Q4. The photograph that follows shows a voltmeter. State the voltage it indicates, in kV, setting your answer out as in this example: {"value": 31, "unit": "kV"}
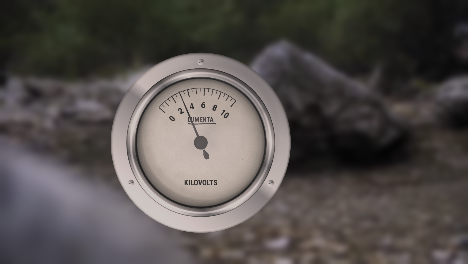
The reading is {"value": 3, "unit": "kV"}
